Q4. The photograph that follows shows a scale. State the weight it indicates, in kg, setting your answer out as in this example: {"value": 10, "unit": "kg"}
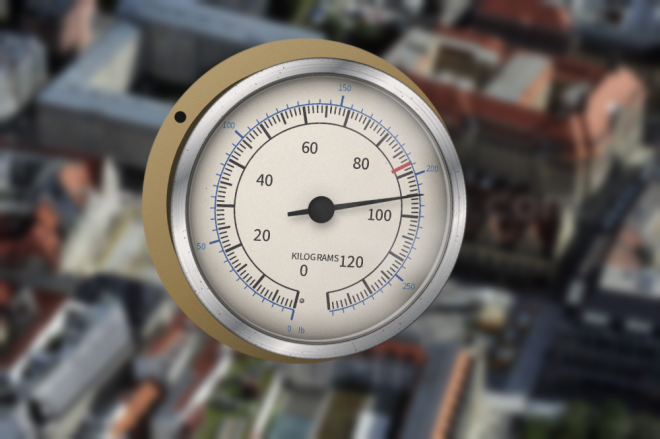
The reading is {"value": 95, "unit": "kg"}
